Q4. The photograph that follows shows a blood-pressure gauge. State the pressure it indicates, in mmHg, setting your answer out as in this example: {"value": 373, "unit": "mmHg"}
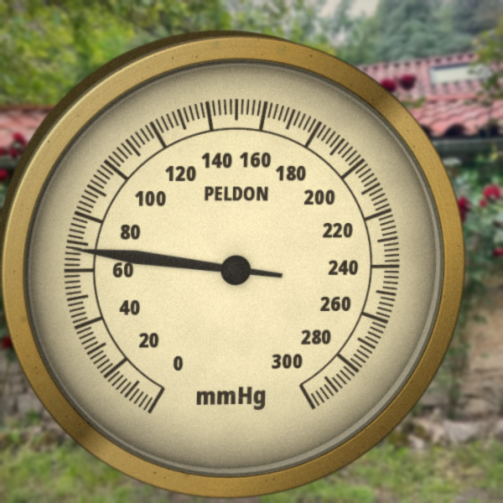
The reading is {"value": 68, "unit": "mmHg"}
